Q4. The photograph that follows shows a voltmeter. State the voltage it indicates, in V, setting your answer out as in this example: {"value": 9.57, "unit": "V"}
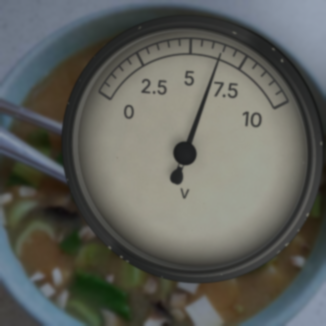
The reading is {"value": 6.5, "unit": "V"}
